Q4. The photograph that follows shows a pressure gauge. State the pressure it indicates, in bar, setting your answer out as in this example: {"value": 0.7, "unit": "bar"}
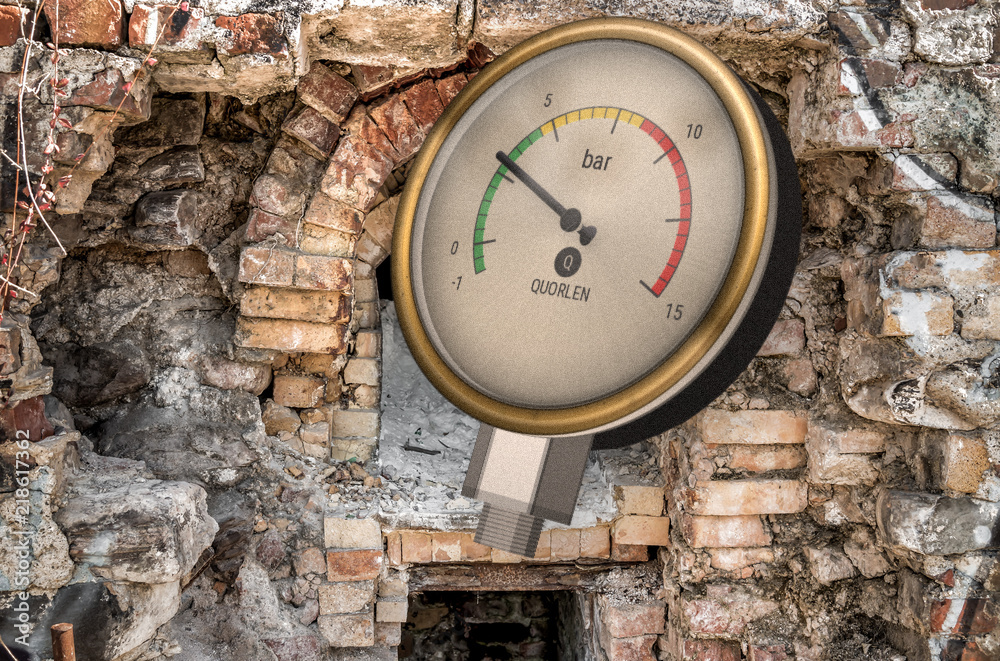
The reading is {"value": 3, "unit": "bar"}
